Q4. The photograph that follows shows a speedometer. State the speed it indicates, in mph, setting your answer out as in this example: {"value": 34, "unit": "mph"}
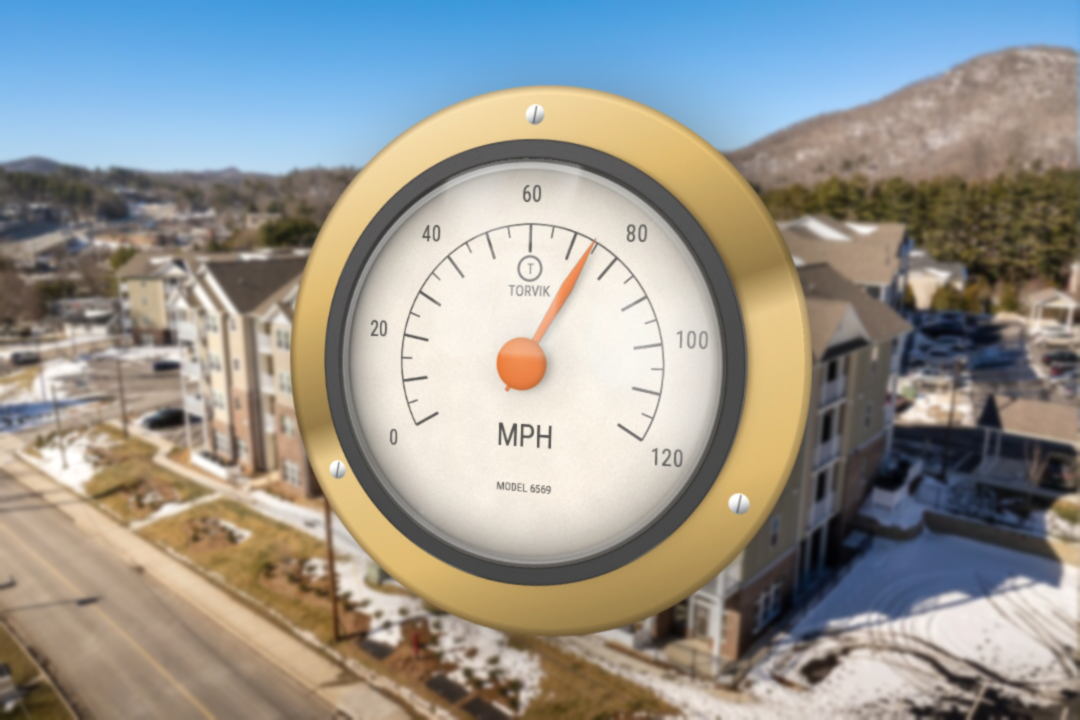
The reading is {"value": 75, "unit": "mph"}
